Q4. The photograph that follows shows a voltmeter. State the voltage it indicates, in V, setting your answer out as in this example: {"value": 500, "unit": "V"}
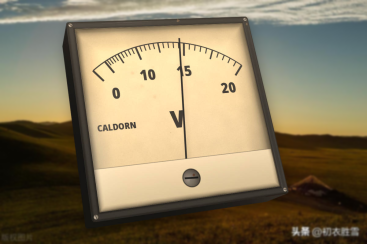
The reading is {"value": 14.5, "unit": "V"}
